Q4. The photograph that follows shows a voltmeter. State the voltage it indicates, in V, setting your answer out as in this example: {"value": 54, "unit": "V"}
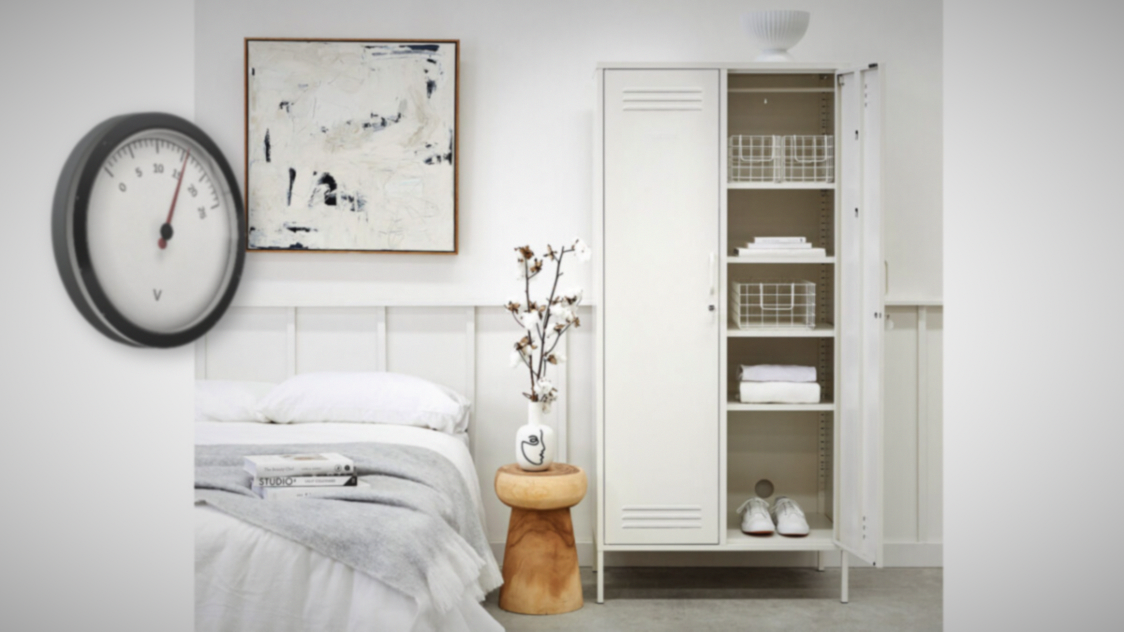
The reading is {"value": 15, "unit": "V"}
